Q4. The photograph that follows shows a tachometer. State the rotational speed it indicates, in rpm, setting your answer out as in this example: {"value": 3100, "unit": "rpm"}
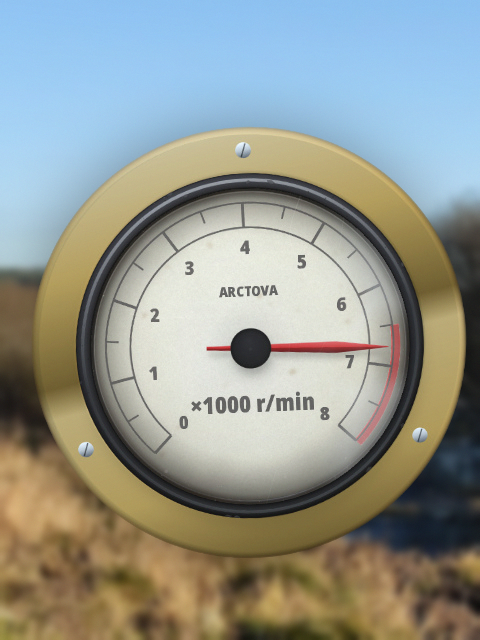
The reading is {"value": 6750, "unit": "rpm"}
